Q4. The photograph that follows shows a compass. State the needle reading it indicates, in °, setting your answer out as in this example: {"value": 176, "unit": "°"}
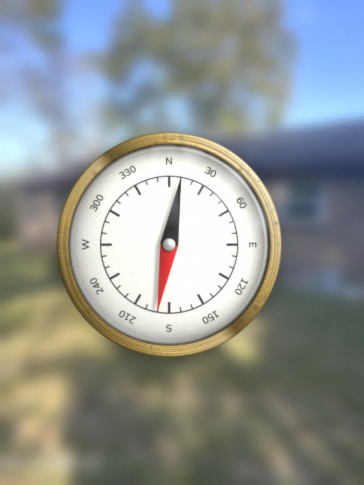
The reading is {"value": 190, "unit": "°"}
